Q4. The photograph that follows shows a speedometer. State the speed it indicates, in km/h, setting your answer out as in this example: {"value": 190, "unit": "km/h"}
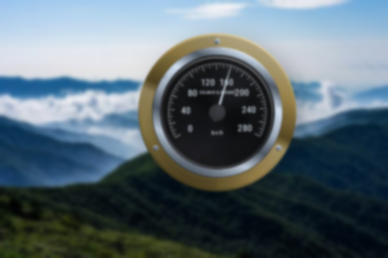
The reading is {"value": 160, "unit": "km/h"}
